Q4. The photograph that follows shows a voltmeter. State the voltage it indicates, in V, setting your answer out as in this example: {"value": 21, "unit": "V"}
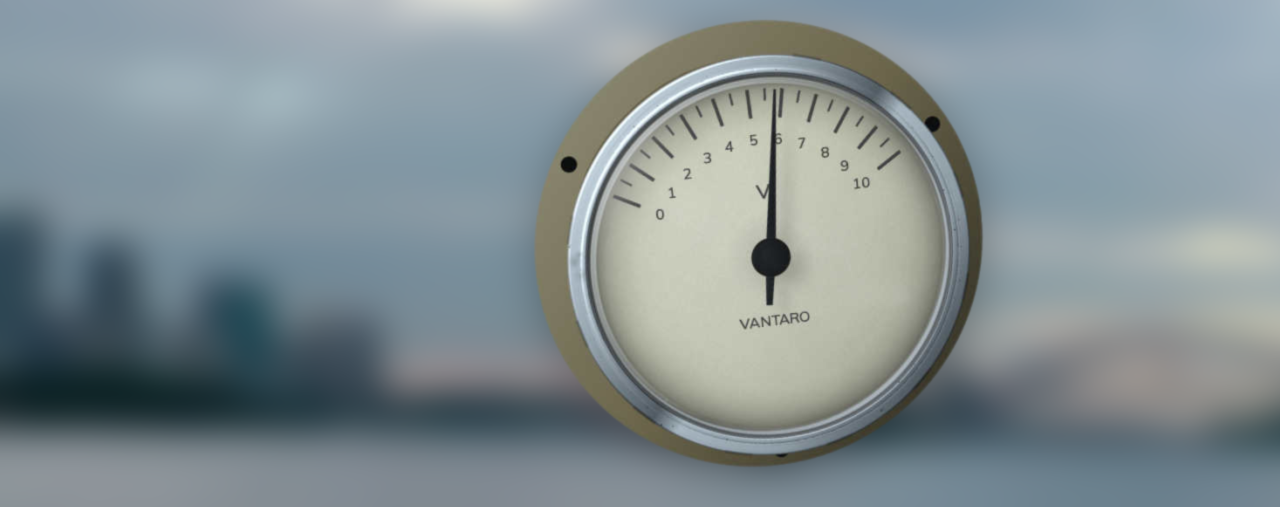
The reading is {"value": 5.75, "unit": "V"}
